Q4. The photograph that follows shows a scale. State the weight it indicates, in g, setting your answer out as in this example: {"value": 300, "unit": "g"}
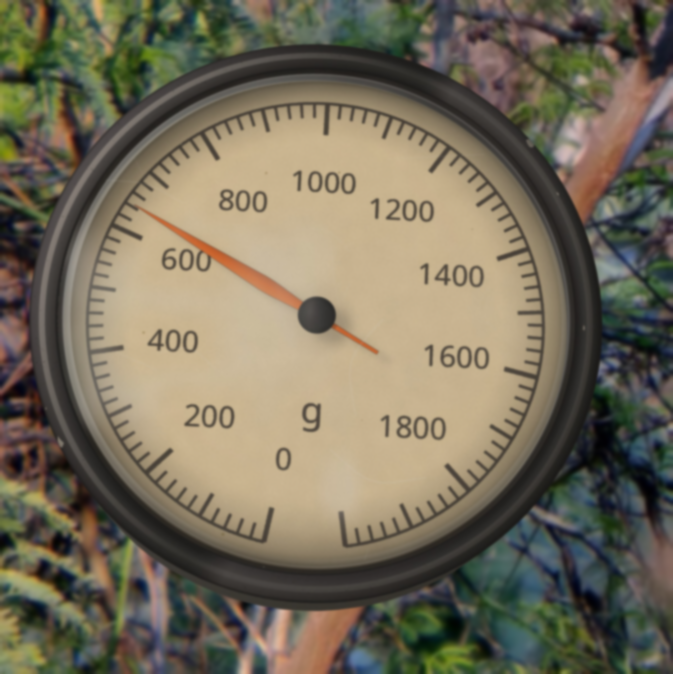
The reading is {"value": 640, "unit": "g"}
